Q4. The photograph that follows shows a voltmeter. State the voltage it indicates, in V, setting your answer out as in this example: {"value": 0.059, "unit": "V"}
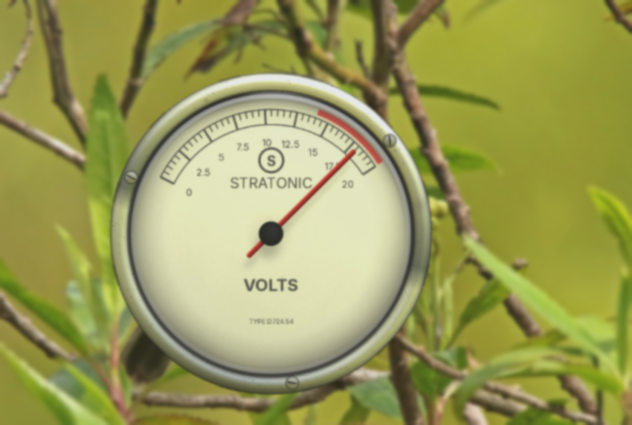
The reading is {"value": 18, "unit": "V"}
